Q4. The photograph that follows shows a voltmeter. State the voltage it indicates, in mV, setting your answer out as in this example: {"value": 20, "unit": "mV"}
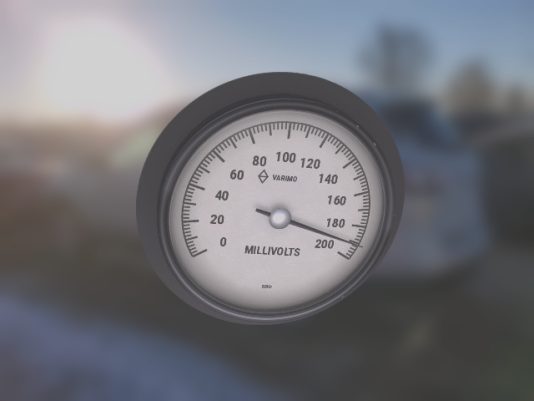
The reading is {"value": 190, "unit": "mV"}
